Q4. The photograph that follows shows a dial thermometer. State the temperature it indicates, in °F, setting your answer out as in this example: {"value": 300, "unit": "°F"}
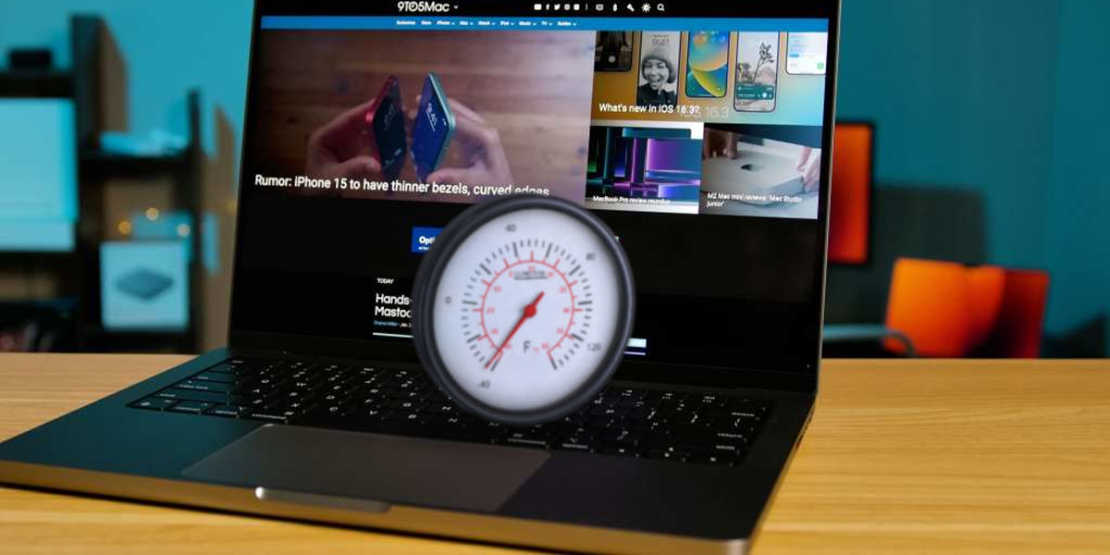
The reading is {"value": -36, "unit": "°F"}
